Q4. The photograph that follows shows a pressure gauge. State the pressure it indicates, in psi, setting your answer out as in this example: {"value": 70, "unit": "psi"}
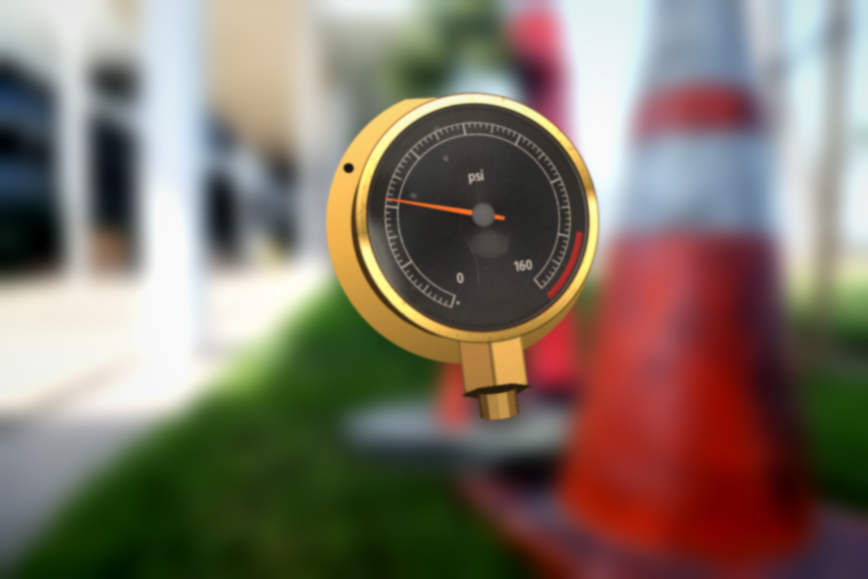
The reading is {"value": 42, "unit": "psi"}
